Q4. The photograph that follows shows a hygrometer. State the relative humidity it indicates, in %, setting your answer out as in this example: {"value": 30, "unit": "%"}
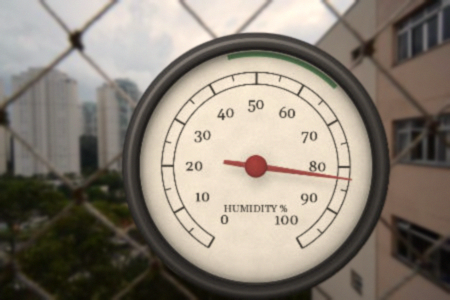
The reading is {"value": 82.5, "unit": "%"}
